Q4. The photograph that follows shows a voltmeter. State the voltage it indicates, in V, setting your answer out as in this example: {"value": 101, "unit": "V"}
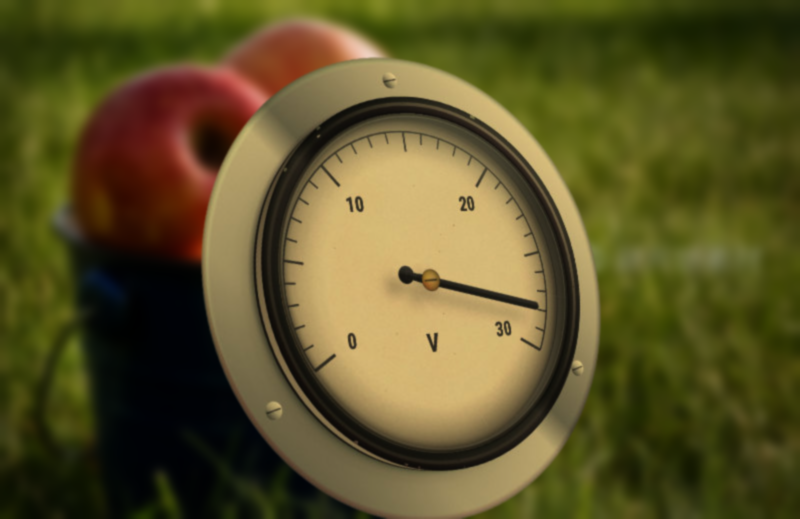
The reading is {"value": 28, "unit": "V"}
